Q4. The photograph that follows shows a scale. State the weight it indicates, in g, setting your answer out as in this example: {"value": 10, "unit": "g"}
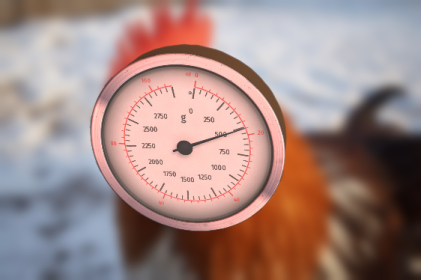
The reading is {"value": 500, "unit": "g"}
